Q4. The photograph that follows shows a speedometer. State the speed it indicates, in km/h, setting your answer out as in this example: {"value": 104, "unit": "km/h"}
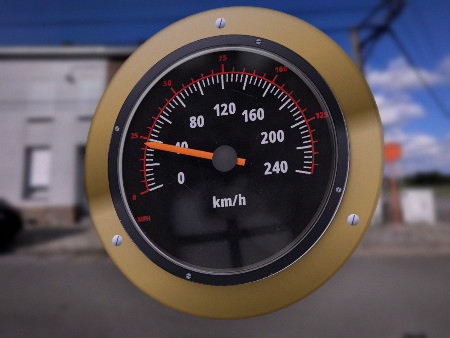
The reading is {"value": 36, "unit": "km/h"}
